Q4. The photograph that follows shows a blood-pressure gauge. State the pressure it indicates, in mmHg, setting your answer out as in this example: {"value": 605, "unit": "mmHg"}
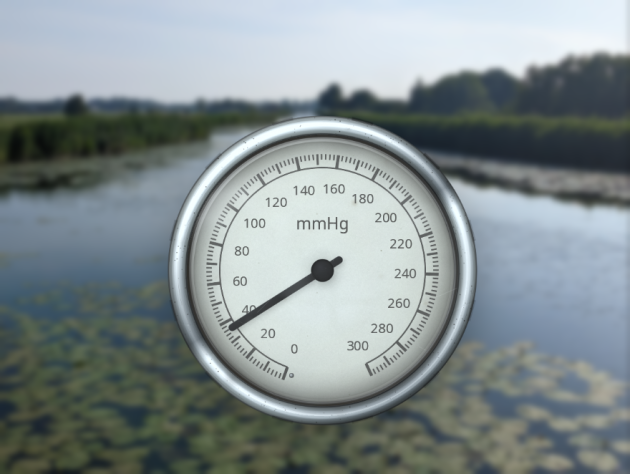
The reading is {"value": 36, "unit": "mmHg"}
